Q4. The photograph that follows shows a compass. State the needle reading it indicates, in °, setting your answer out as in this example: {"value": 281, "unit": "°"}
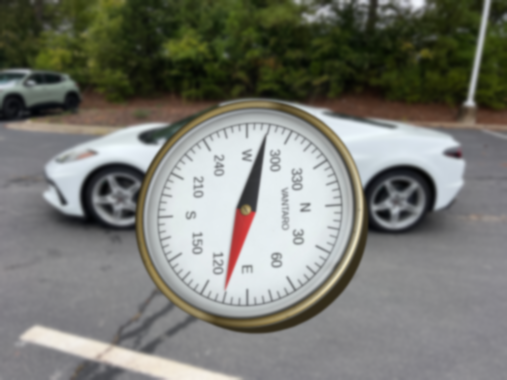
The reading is {"value": 105, "unit": "°"}
